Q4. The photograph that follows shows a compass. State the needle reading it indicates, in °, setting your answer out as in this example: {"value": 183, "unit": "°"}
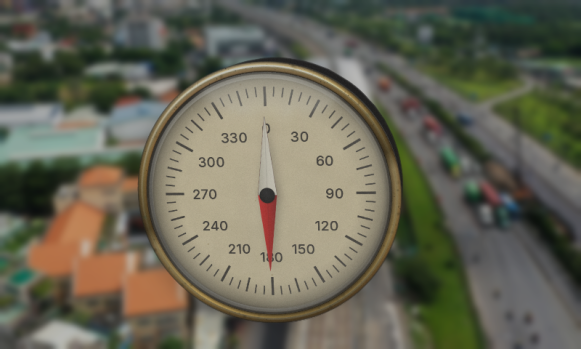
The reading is {"value": 180, "unit": "°"}
